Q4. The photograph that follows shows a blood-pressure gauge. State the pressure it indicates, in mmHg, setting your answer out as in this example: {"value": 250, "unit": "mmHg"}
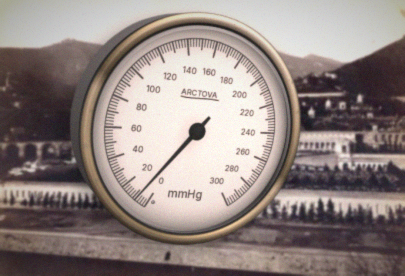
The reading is {"value": 10, "unit": "mmHg"}
